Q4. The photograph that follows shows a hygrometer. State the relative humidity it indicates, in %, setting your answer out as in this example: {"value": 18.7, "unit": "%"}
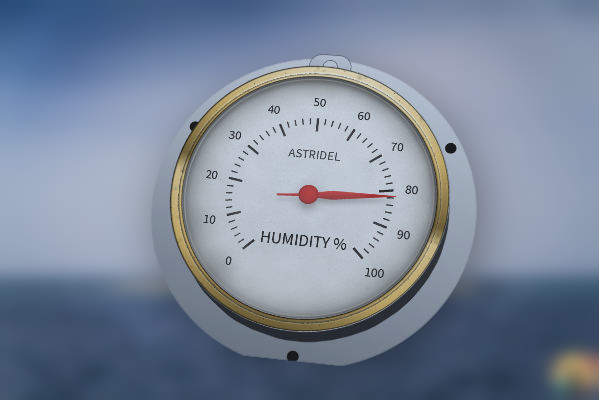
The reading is {"value": 82, "unit": "%"}
